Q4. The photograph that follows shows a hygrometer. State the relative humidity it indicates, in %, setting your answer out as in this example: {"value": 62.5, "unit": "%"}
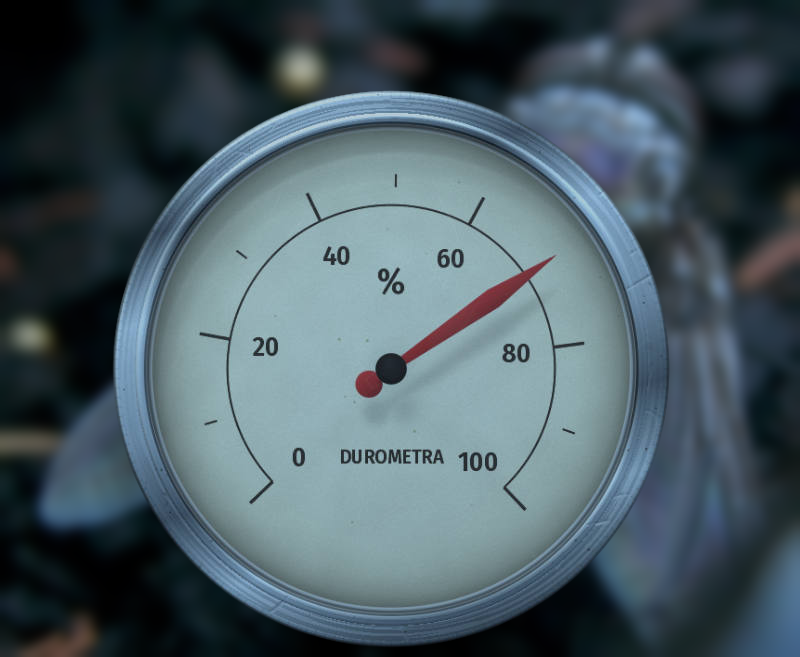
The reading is {"value": 70, "unit": "%"}
